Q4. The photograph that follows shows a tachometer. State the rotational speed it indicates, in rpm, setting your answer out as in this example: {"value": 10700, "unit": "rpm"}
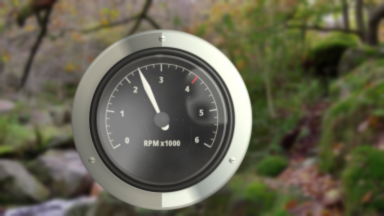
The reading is {"value": 2400, "unit": "rpm"}
